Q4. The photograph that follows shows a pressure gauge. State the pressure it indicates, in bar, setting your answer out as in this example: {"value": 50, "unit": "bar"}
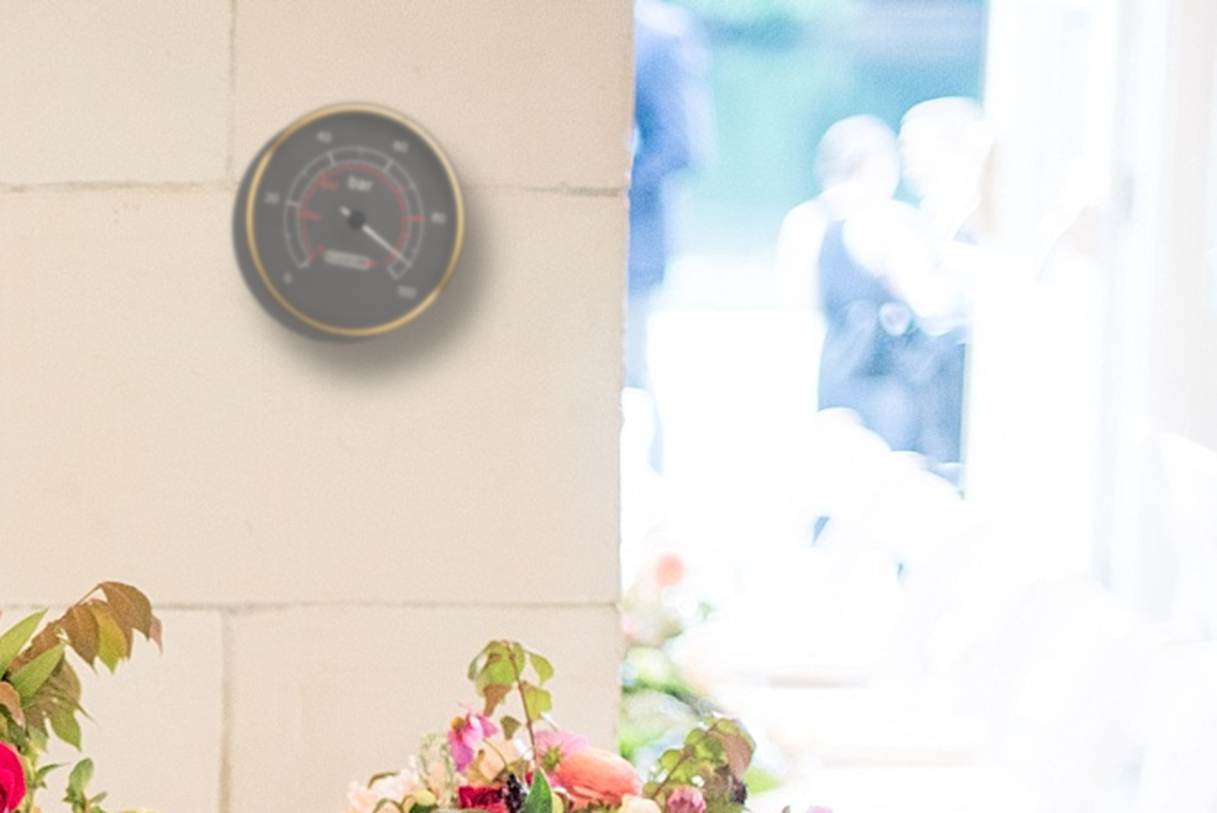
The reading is {"value": 95, "unit": "bar"}
